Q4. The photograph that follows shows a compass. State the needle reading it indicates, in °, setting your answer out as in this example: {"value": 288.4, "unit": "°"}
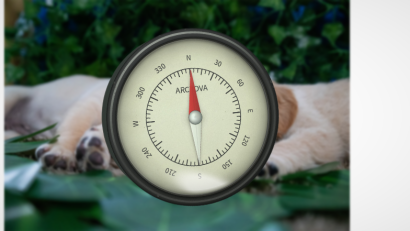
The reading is {"value": 0, "unit": "°"}
